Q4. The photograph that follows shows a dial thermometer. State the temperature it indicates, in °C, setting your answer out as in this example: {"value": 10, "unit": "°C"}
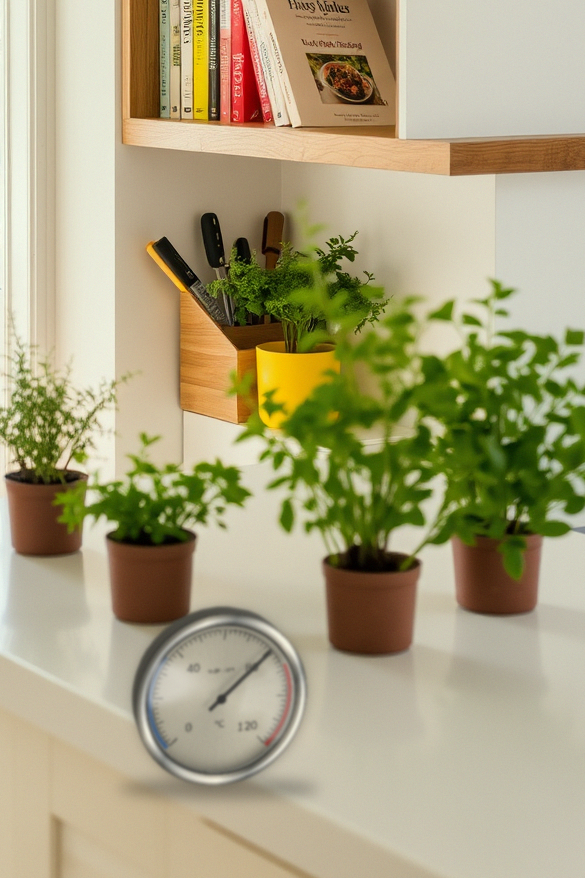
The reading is {"value": 80, "unit": "°C"}
